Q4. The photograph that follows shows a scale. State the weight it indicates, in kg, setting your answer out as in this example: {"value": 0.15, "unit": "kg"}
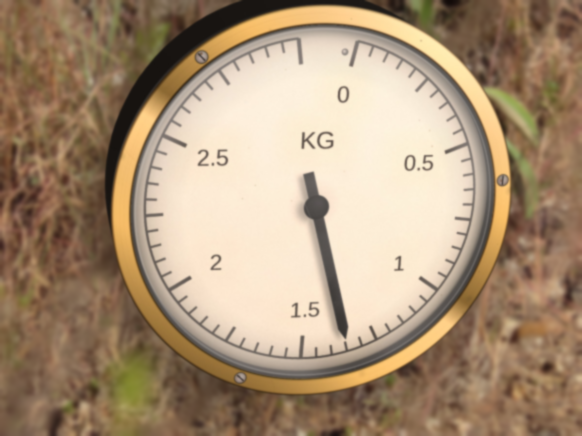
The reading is {"value": 1.35, "unit": "kg"}
